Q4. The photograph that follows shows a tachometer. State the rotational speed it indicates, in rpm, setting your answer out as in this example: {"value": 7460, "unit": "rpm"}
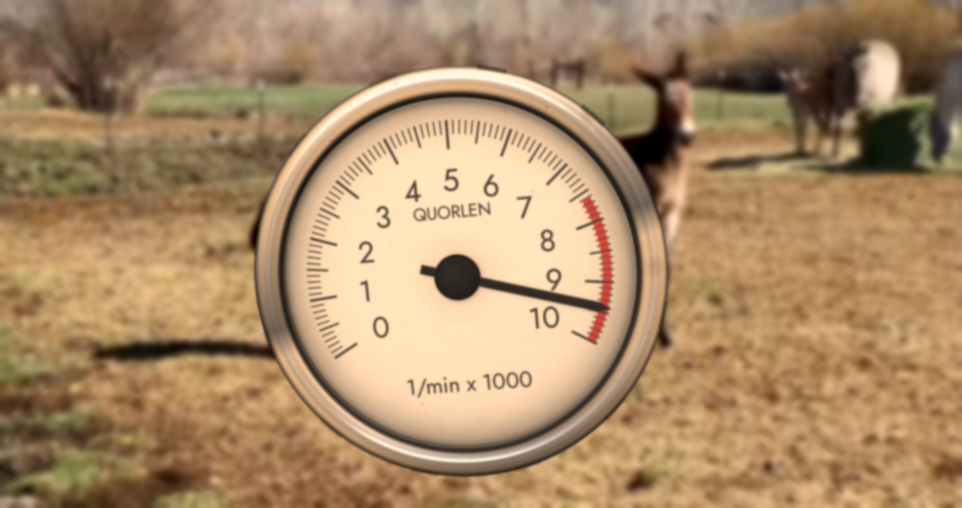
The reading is {"value": 9400, "unit": "rpm"}
